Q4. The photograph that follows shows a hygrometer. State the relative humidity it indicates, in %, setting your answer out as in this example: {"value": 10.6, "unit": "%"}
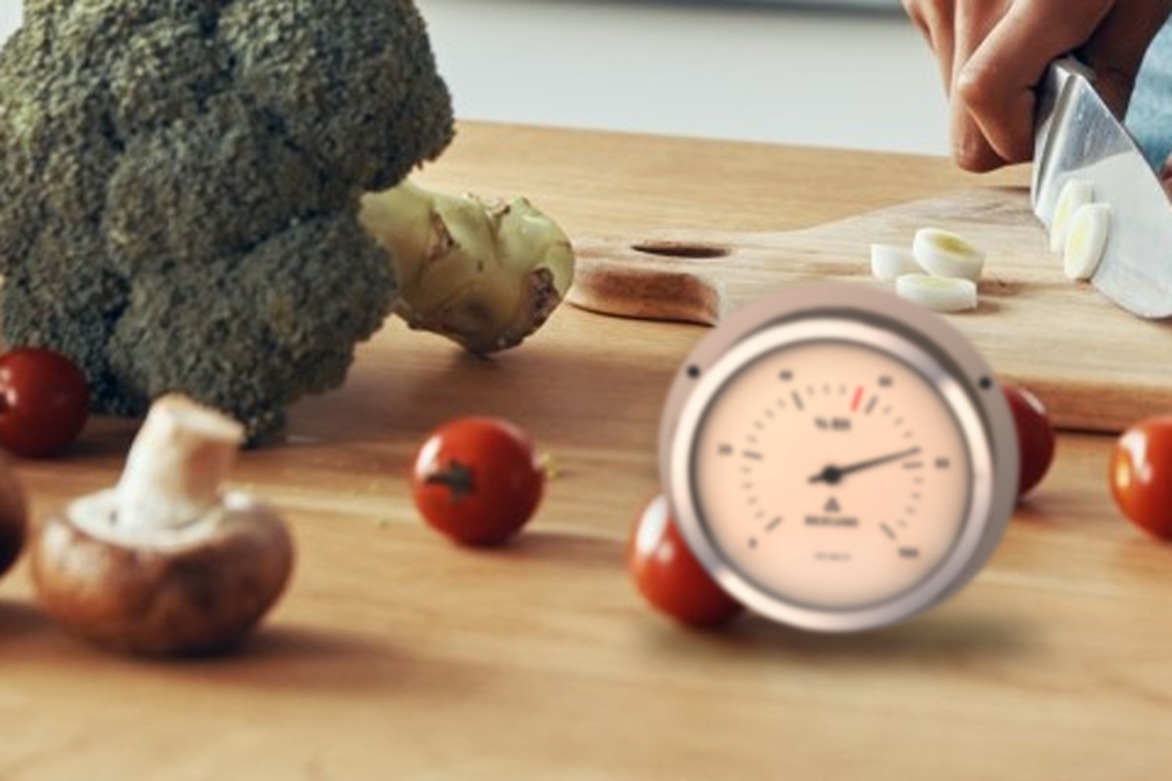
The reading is {"value": 76, "unit": "%"}
